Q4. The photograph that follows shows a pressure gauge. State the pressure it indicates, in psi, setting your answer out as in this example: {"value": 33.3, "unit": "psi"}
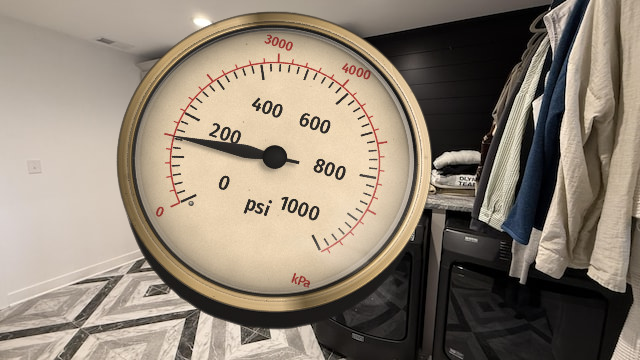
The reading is {"value": 140, "unit": "psi"}
